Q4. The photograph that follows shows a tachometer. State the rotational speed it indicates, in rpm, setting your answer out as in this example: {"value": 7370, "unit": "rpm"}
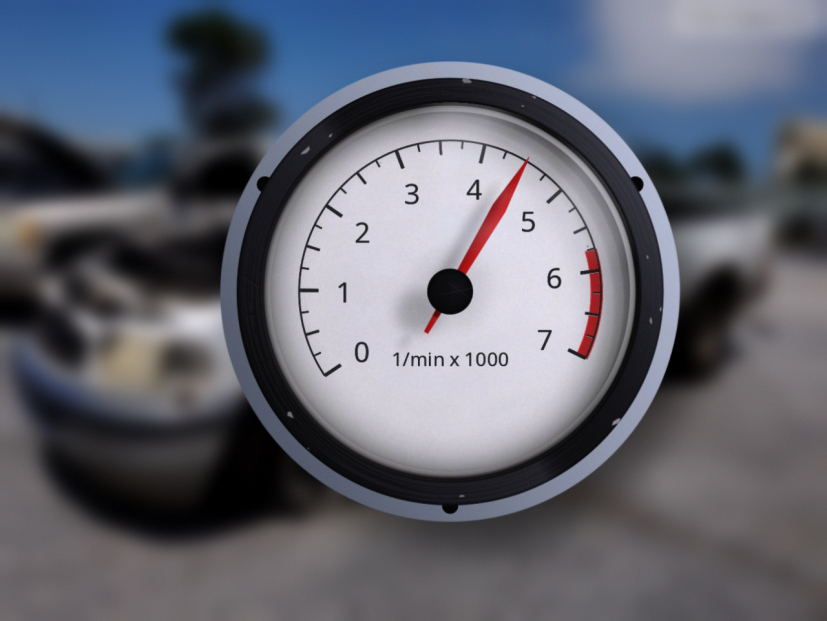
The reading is {"value": 4500, "unit": "rpm"}
